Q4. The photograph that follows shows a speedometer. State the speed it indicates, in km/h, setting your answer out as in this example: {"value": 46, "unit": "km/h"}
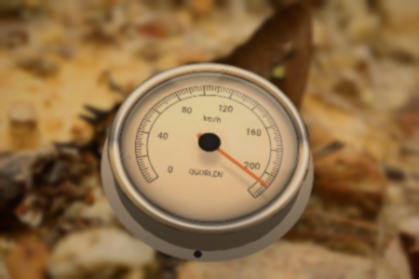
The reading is {"value": 210, "unit": "km/h"}
